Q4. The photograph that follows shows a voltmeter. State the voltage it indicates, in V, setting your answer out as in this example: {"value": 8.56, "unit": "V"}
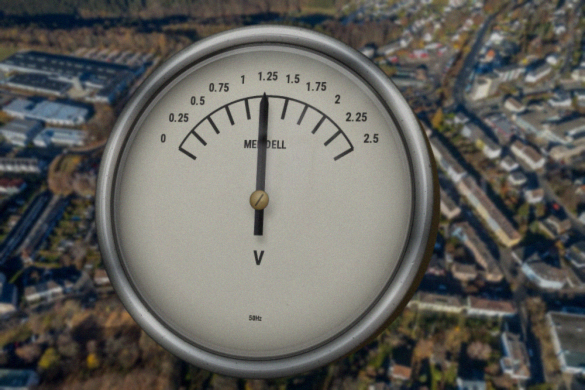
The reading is {"value": 1.25, "unit": "V"}
